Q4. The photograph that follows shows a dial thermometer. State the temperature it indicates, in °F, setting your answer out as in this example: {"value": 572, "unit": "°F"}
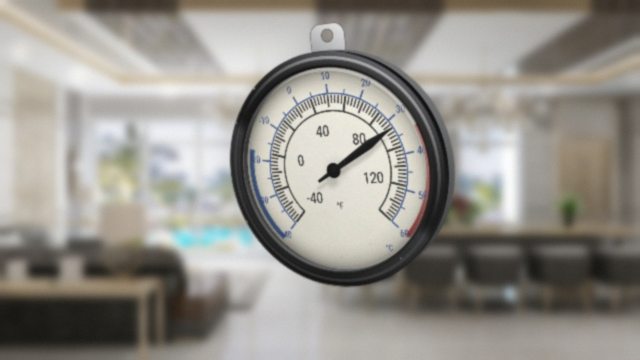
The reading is {"value": 90, "unit": "°F"}
